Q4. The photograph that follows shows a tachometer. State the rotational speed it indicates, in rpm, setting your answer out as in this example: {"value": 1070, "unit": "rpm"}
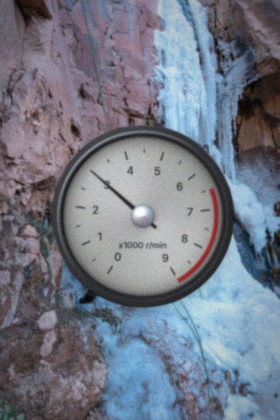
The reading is {"value": 3000, "unit": "rpm"}
